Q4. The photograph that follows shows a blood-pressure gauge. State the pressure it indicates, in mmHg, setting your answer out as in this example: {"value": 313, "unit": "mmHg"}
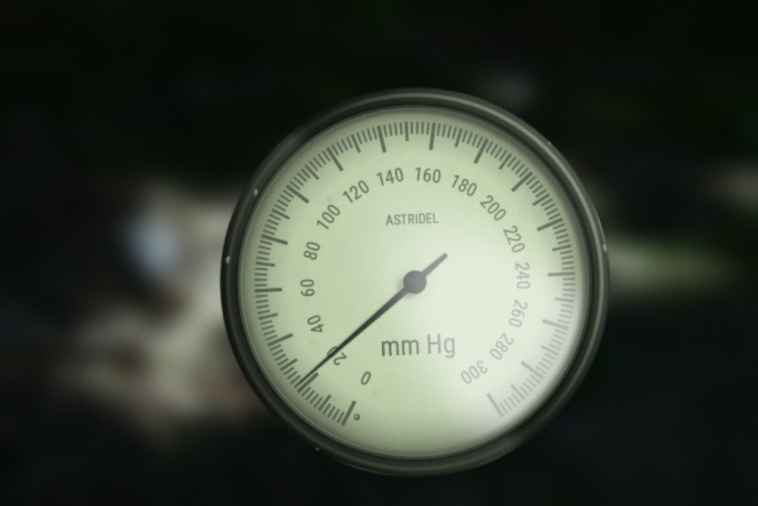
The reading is {"value": 22, "unit": "mmHg"}
